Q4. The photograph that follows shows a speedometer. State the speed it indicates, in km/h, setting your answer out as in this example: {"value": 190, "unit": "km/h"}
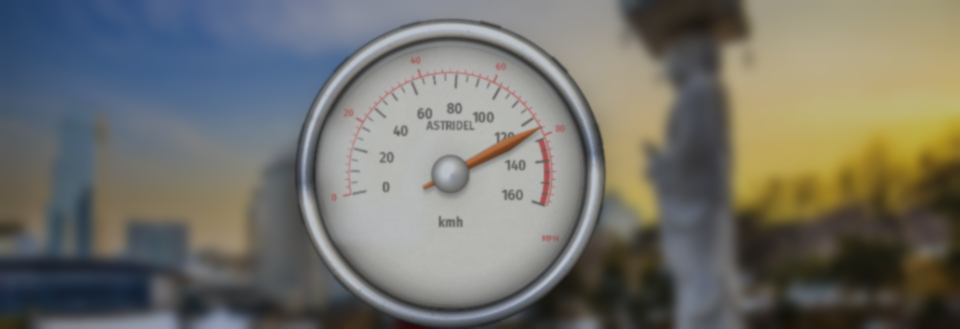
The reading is {"value": 125, "unit": "km/h"}
